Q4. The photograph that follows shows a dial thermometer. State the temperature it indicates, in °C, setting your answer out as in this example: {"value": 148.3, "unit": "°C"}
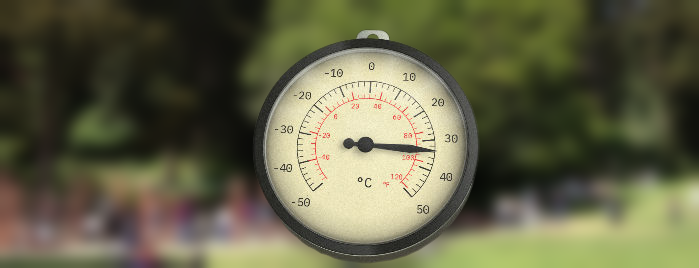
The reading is {"value": 34, "unit": "°C"}
